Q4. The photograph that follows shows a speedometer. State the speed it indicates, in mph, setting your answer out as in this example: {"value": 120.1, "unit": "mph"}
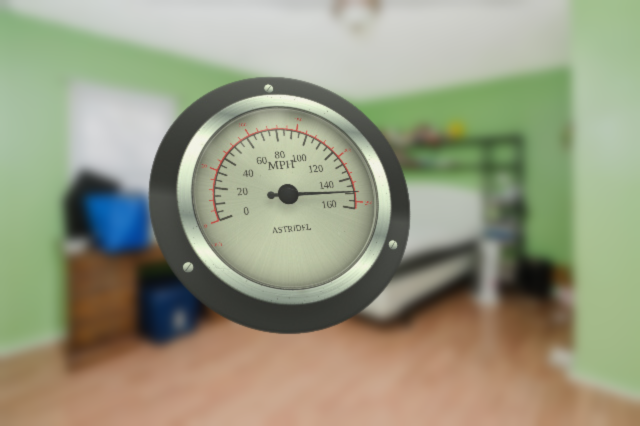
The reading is {"value": 150, "unit": "mph"}
